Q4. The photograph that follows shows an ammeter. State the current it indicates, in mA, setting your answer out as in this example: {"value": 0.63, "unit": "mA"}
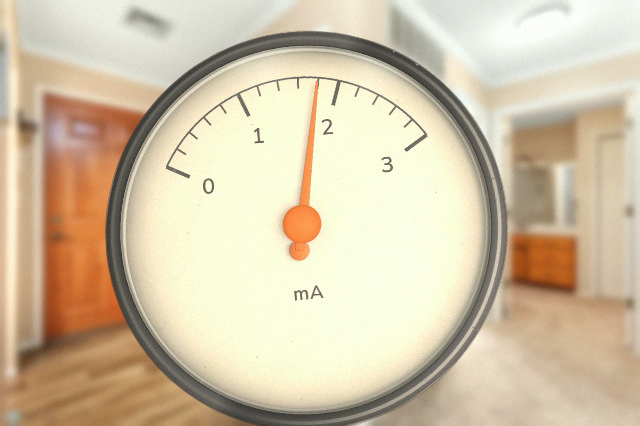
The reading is {"value": 1.8, "unit": "mA"}
